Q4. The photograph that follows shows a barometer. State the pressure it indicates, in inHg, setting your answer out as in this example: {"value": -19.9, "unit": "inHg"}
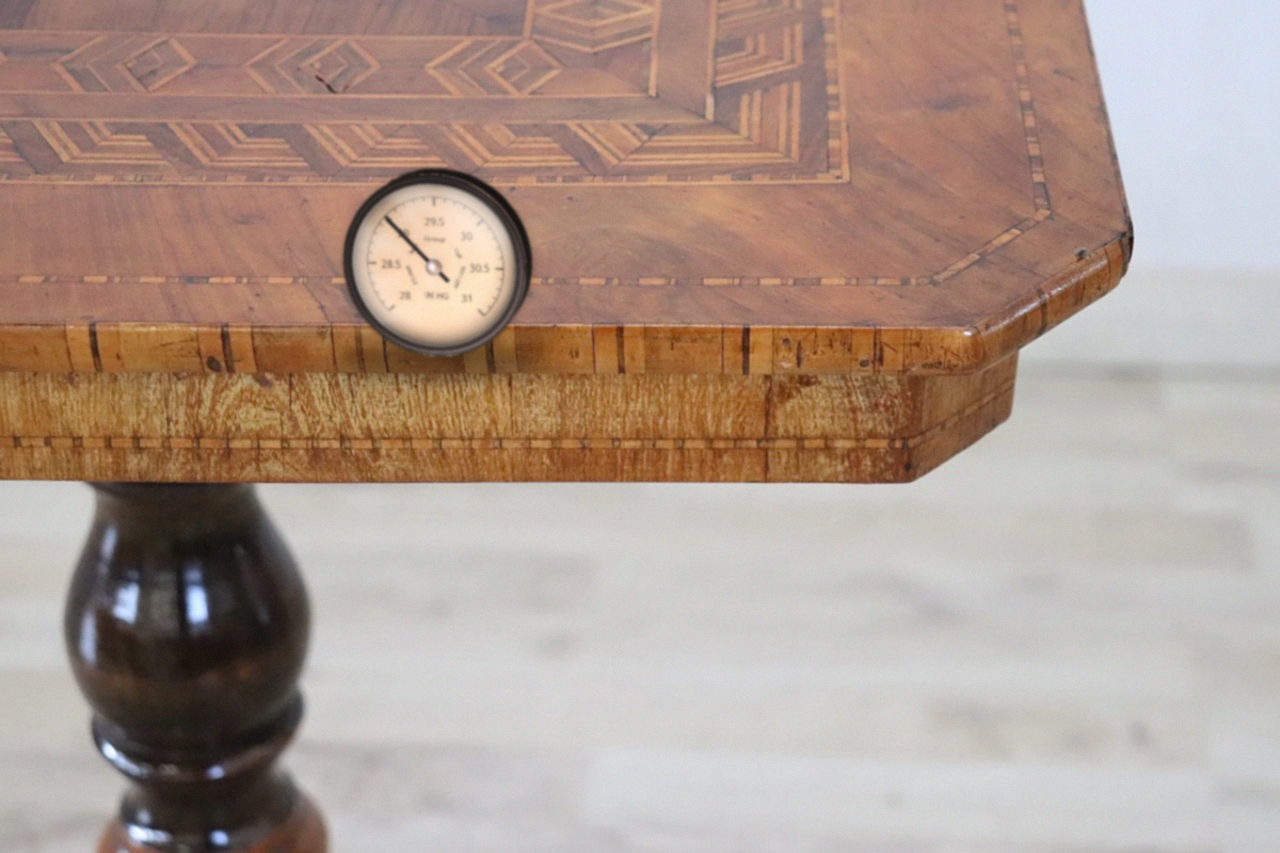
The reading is {"value": 29, "unit": "inHg"}
